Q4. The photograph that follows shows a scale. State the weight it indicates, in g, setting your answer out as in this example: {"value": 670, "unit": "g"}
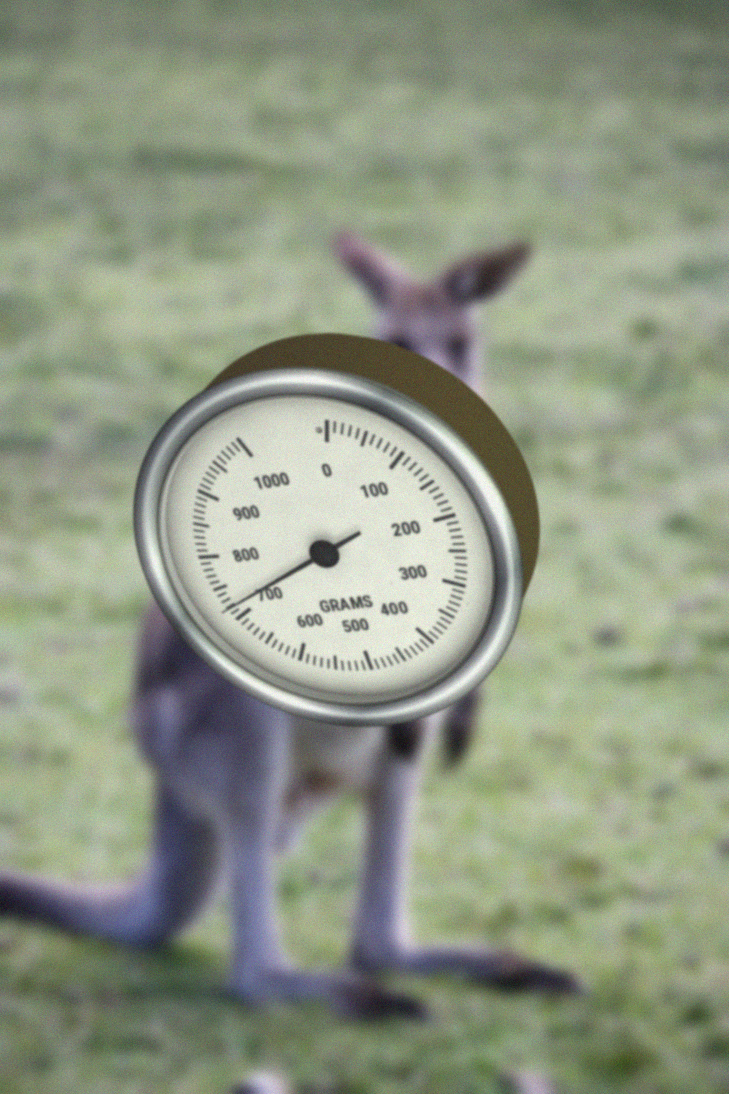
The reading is {"value": 720, "unit": "g"}
